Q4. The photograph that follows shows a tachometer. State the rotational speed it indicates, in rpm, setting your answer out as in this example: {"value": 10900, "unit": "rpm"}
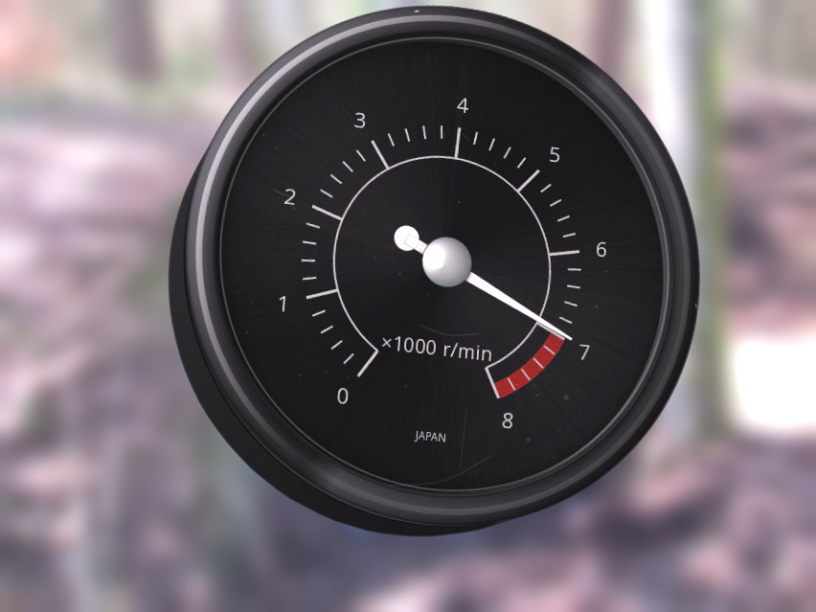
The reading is {"value": 7000, "unit": "rpm"}
